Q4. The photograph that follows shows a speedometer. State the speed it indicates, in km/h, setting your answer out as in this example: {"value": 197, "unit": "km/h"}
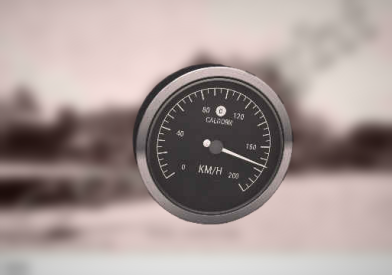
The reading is {"value": 175, "unit": "km/h"}
